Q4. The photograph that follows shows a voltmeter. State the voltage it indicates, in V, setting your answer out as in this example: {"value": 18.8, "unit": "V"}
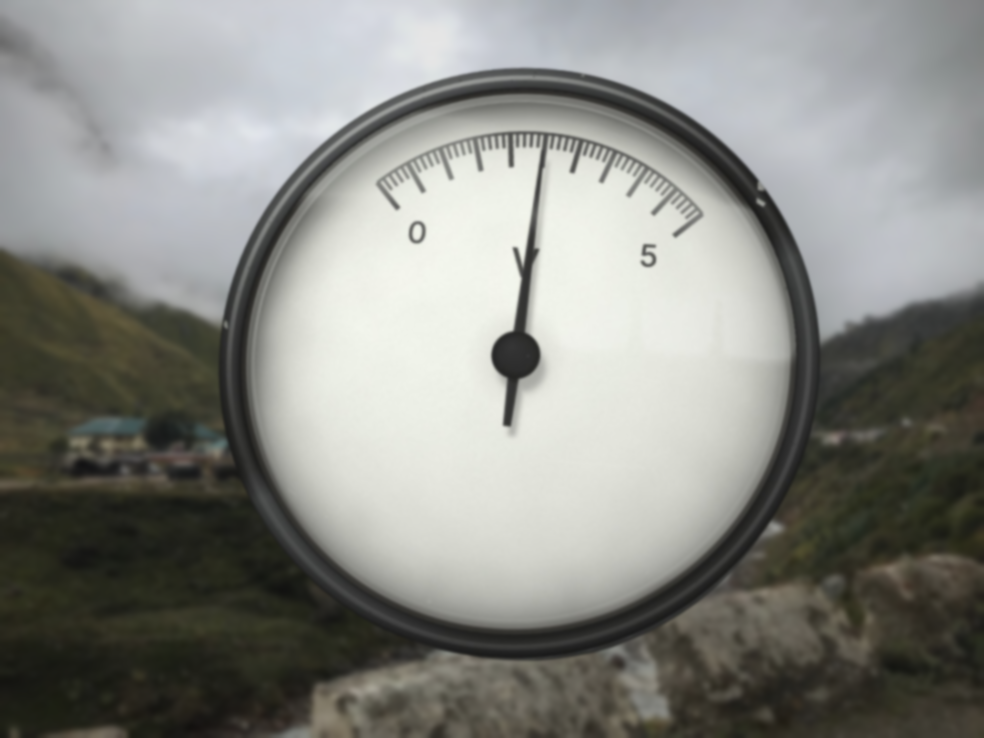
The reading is {"value": 2.5, "unit": "V"}
